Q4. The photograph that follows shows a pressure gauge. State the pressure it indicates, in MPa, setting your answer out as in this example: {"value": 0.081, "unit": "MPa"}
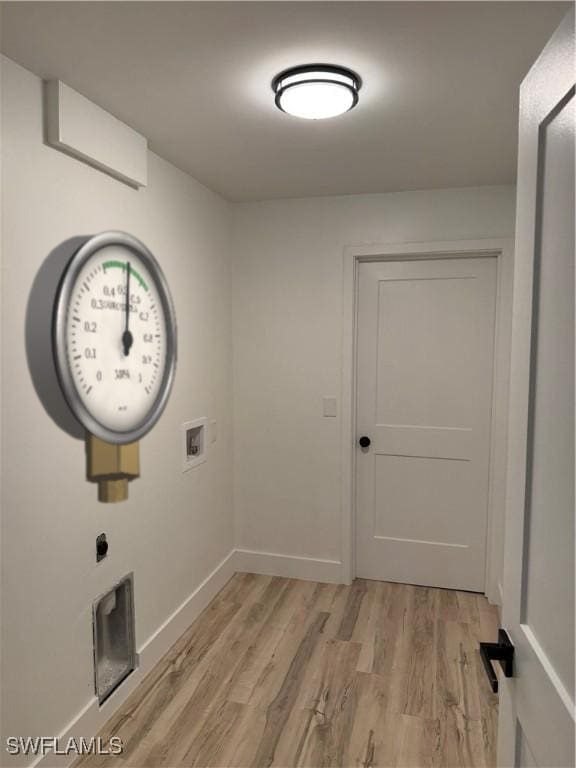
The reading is {"value": 0.5, "unit": "MPa"}
